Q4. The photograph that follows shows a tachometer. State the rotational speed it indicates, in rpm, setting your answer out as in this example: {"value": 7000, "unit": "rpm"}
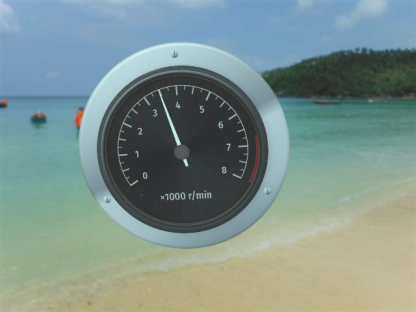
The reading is {"value": 3500, "unit": "rpm"}
